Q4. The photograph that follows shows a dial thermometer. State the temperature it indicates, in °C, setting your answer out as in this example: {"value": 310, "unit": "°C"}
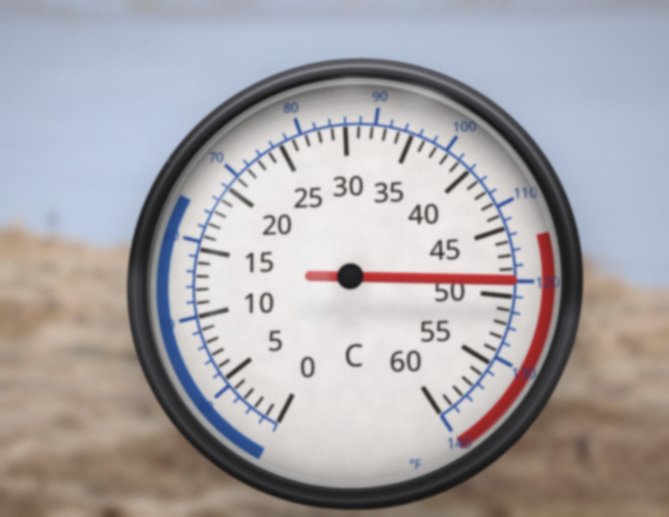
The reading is {"value": 49, "unit": "°C"}
